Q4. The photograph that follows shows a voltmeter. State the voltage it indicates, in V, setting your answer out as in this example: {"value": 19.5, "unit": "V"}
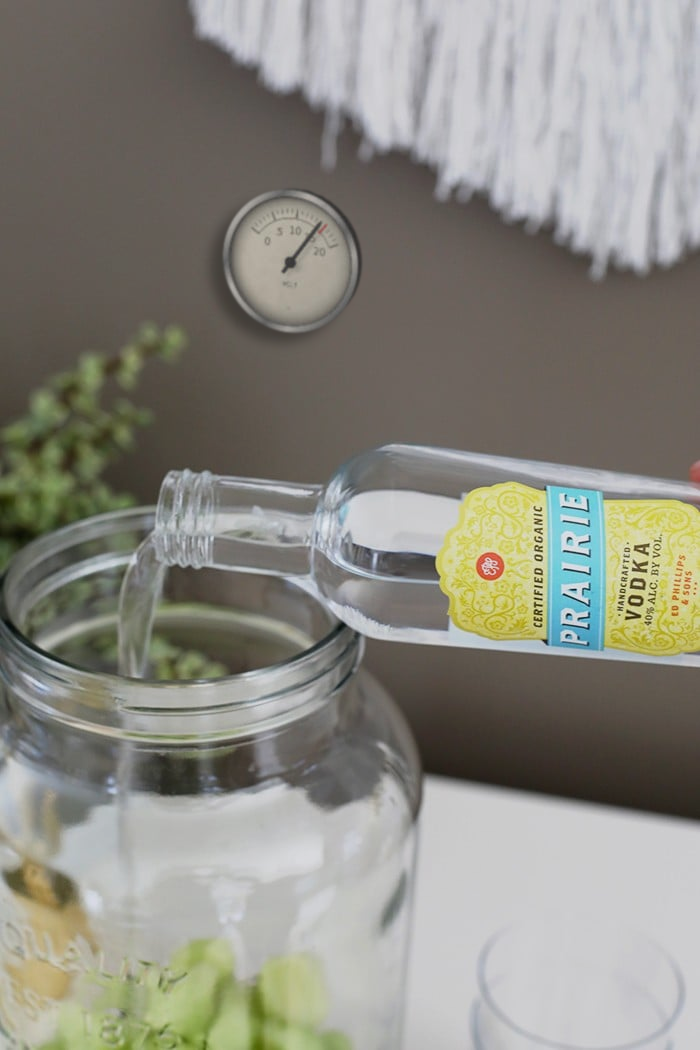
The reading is {"value": 15, "unit": "V"}
